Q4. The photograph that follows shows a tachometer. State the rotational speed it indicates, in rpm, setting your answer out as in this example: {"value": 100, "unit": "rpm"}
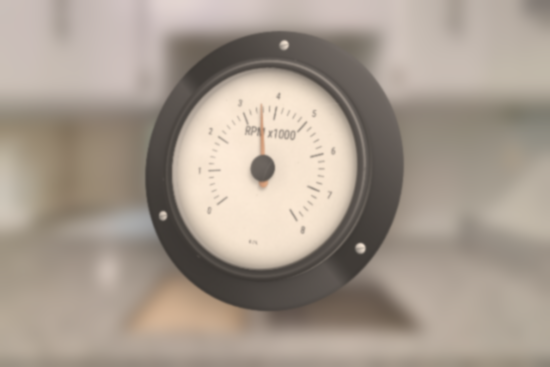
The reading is {"value": 3600, "unit": "rpm"}
